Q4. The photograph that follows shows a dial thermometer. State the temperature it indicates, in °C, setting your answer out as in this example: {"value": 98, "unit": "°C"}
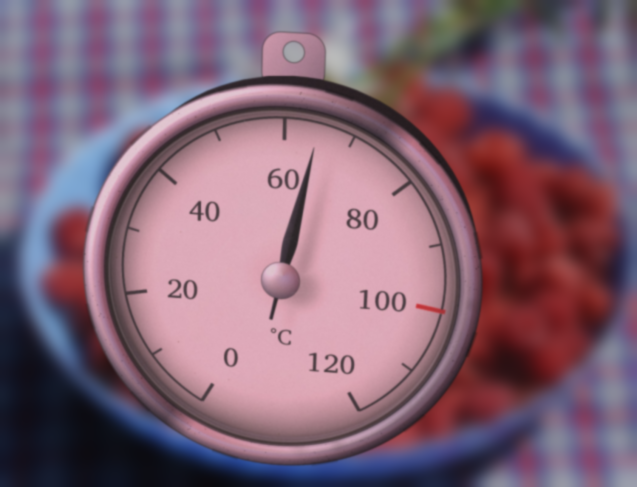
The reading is {"value": 65, "unit": "°C"}
